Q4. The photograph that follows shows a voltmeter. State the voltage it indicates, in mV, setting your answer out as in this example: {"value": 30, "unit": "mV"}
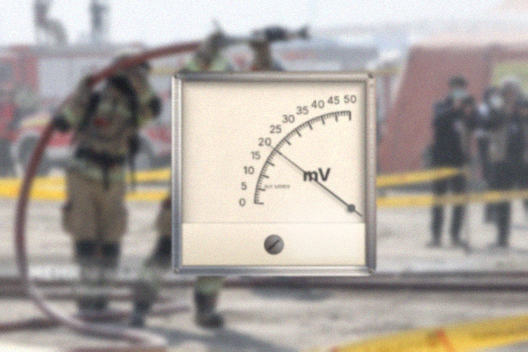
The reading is {"value": 20, "unit": "mV"}
